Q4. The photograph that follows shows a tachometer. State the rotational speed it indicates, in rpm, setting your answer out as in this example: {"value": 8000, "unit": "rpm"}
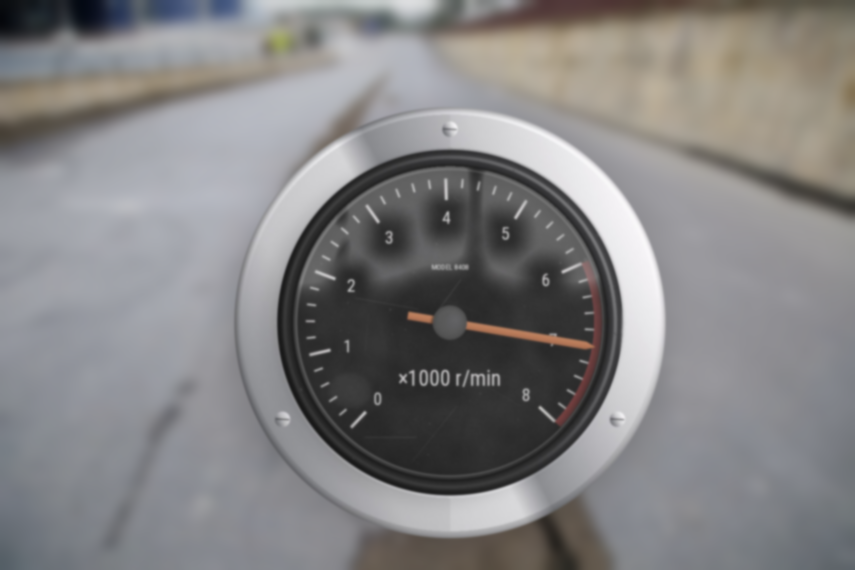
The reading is {"value": 7000, "unit": "rpm"}
